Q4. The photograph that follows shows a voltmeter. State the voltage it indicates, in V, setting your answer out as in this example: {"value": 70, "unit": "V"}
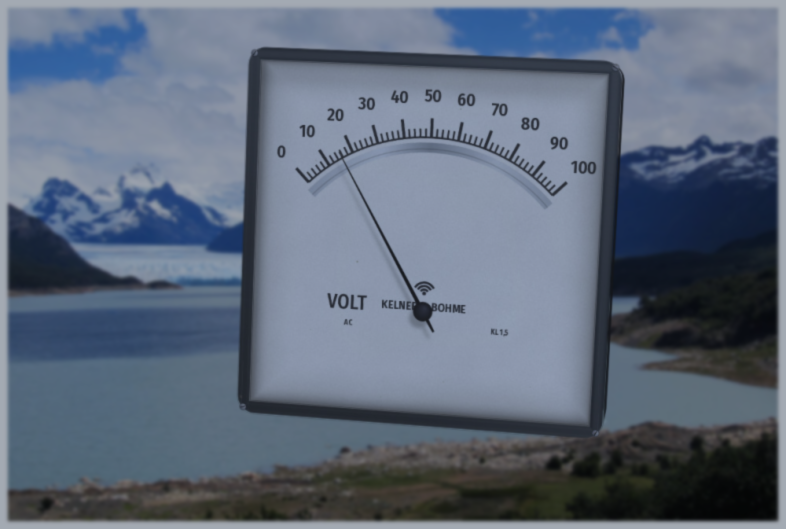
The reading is {"value": 16, "unit": "V"}
